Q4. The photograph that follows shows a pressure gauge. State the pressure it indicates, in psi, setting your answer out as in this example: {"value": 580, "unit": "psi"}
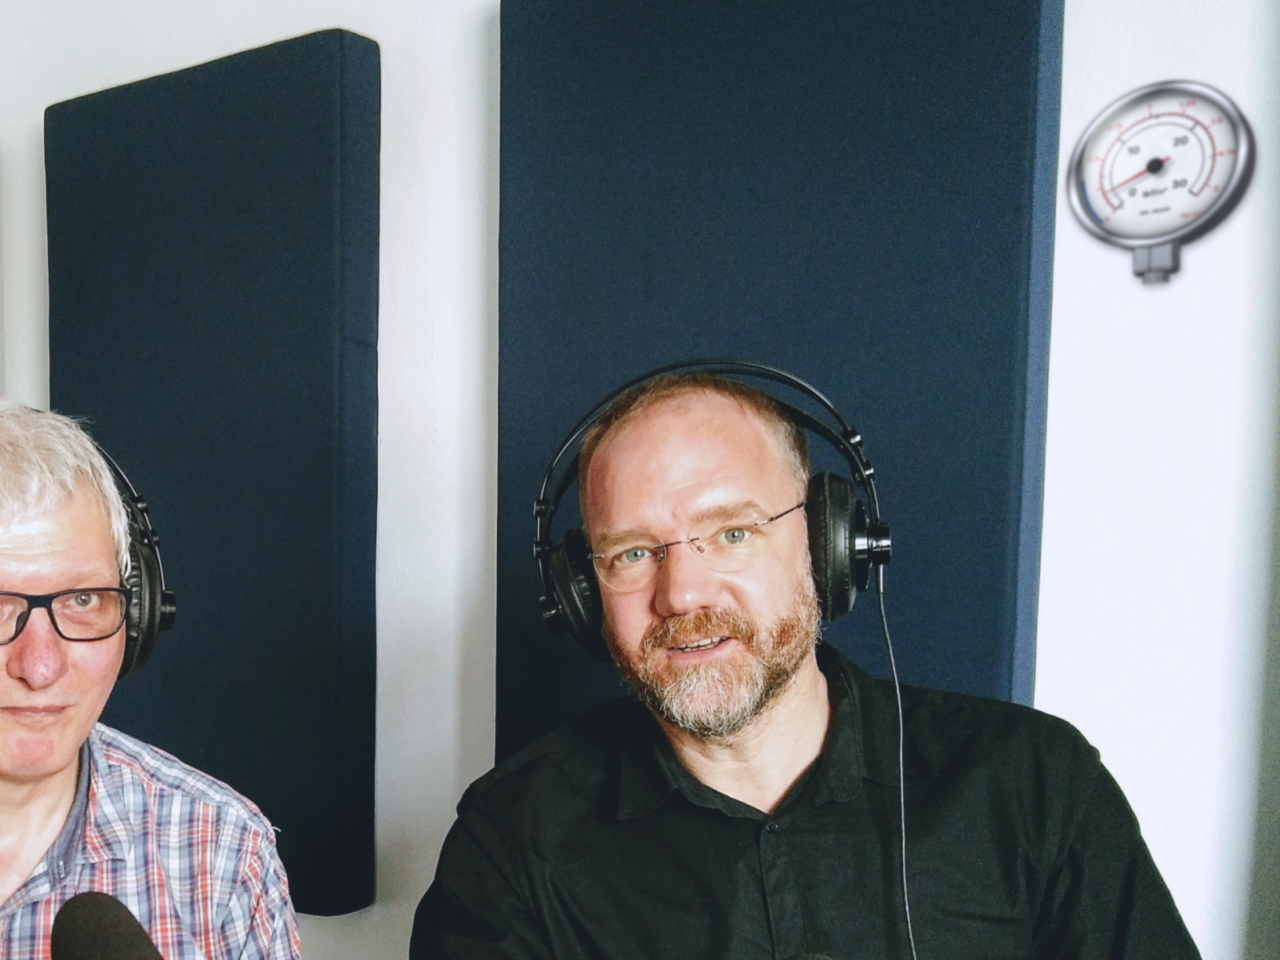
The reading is {"value": 2.5, "unit": "psi"}
